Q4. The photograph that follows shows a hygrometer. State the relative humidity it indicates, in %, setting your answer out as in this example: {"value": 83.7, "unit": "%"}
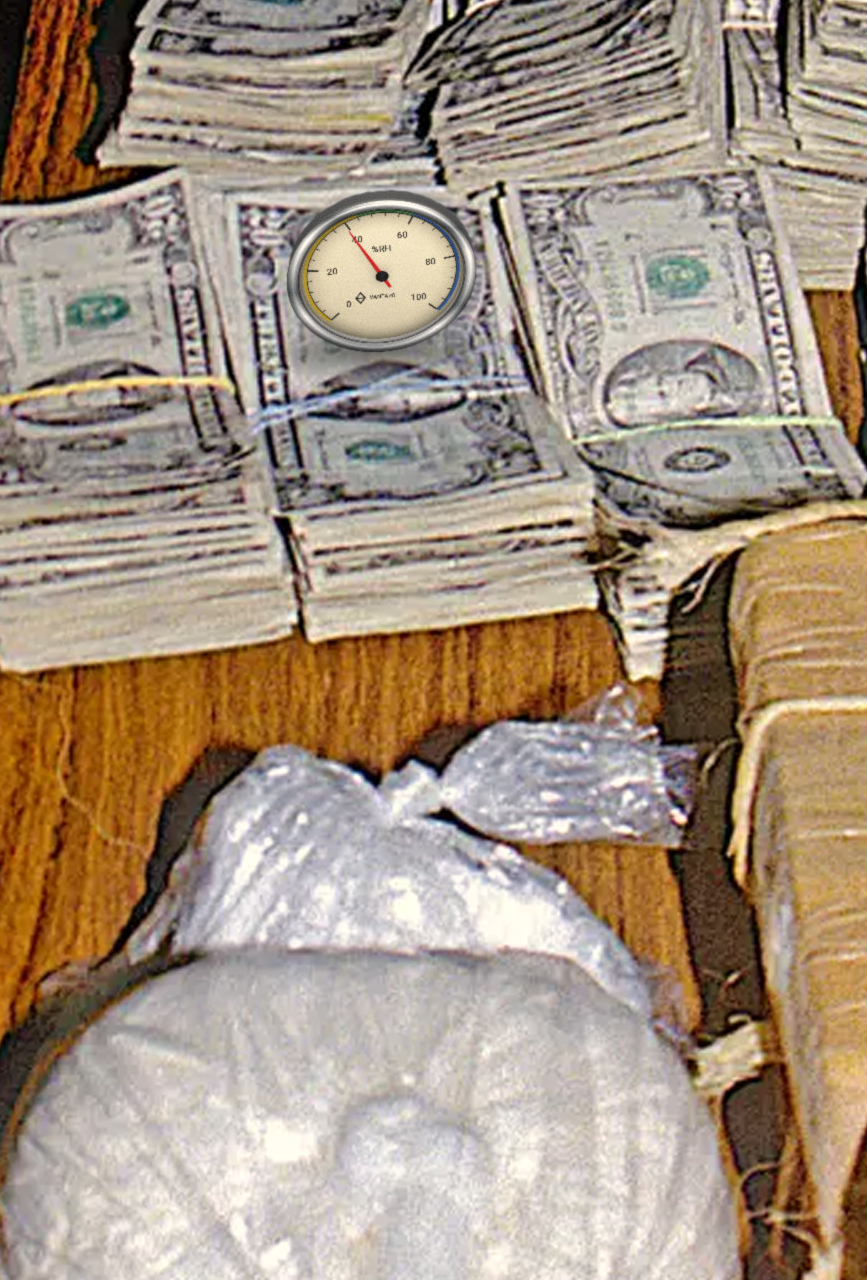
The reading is {"value": 40, "unit": "%"}
